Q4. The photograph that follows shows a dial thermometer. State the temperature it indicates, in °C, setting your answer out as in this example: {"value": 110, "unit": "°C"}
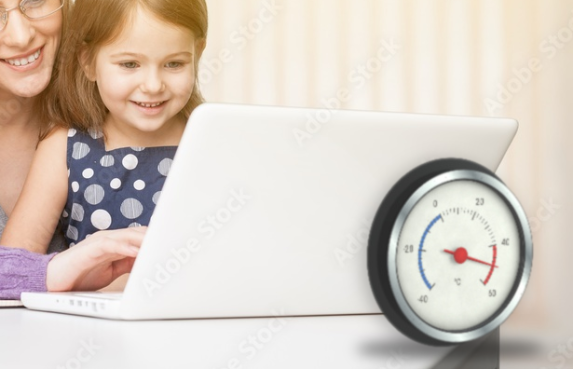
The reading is {"value": 50, "unit": "°C"}
